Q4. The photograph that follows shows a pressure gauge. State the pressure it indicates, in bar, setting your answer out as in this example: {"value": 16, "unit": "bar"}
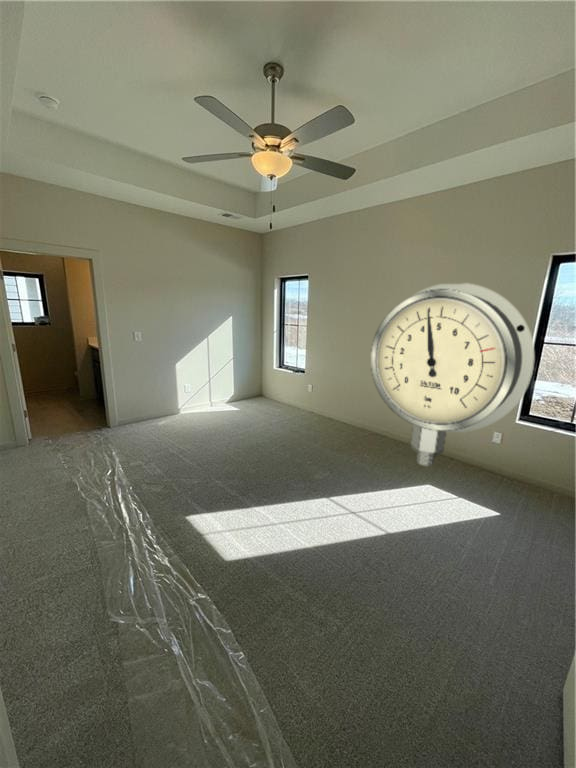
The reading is {"value": 4.5, "unit": "bar"}
